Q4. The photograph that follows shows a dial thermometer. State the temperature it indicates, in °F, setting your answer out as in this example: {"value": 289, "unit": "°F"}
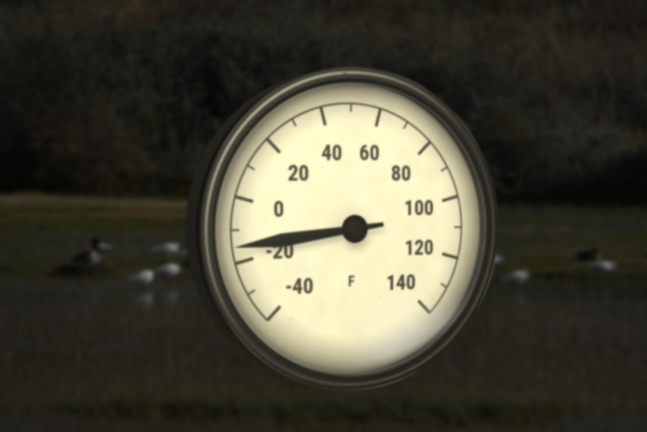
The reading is {"value": -15, "unit": "°F"}
